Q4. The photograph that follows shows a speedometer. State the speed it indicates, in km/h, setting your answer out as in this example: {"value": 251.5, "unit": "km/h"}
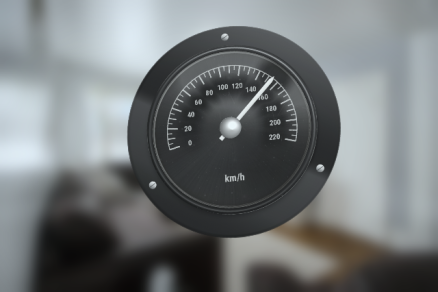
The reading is {"value": 155, "unit": "km/h"}
